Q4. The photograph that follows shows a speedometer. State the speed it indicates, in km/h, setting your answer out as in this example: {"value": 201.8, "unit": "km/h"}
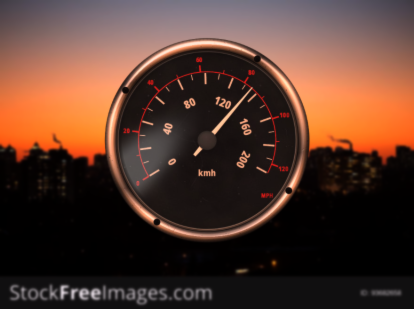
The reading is {"value": 135, "unit": "km/h"}
